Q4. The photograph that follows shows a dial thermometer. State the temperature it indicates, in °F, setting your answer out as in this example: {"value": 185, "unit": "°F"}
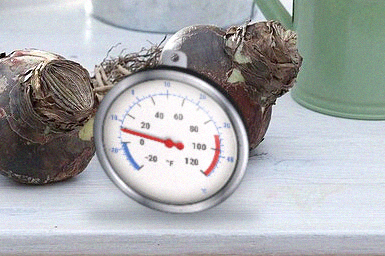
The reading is {"value": 10, "unit": "°F"}
